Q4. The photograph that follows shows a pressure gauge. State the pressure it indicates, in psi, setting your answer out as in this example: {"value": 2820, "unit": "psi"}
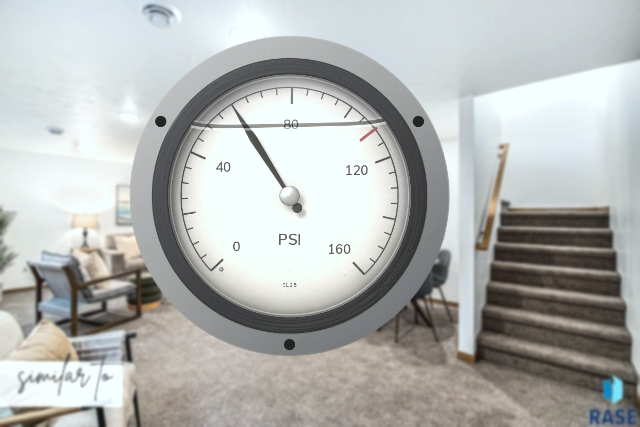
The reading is {"value": 60, "unit": "psi"}
